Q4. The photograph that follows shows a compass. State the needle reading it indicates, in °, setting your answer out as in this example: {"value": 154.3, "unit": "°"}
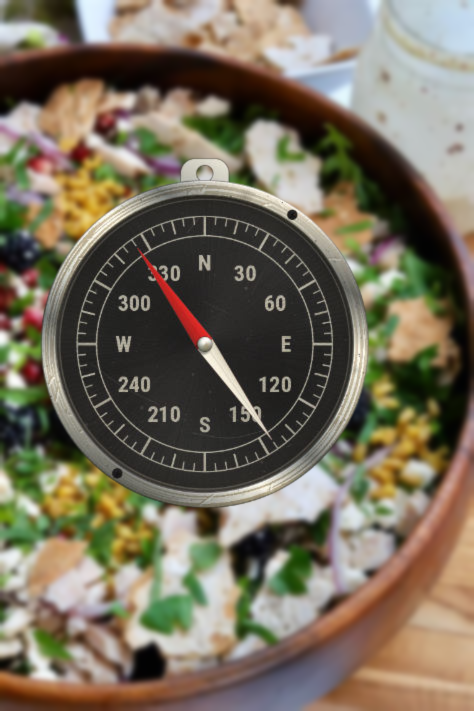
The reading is {"value": 325, "unit": "°"}
